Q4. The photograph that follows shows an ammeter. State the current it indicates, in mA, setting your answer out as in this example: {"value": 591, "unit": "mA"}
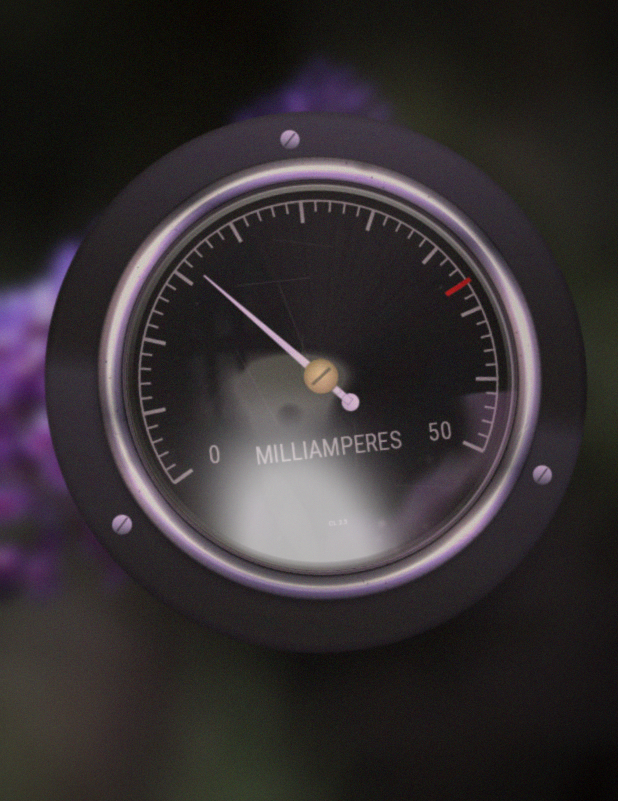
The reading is {"value": 16, "unit": "mA"}
